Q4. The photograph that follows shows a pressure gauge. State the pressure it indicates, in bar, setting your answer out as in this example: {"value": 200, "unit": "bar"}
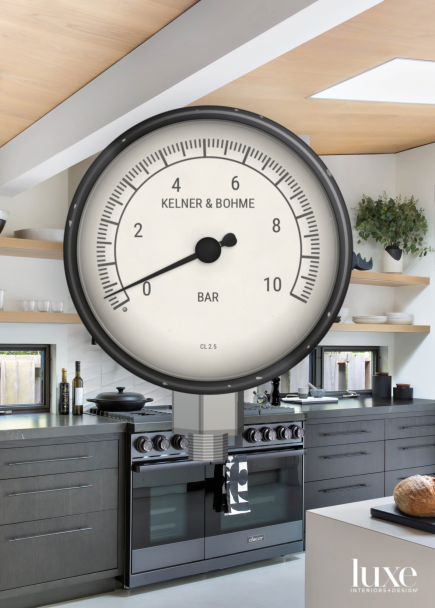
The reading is {"value": 0.3, "unit": "bar"}
